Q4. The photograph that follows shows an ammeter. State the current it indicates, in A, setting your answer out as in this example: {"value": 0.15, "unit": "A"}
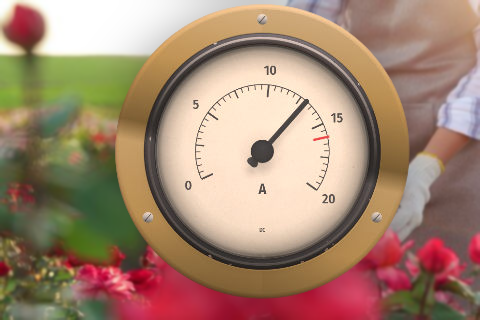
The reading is {"value": 13, "unit": "A"}
